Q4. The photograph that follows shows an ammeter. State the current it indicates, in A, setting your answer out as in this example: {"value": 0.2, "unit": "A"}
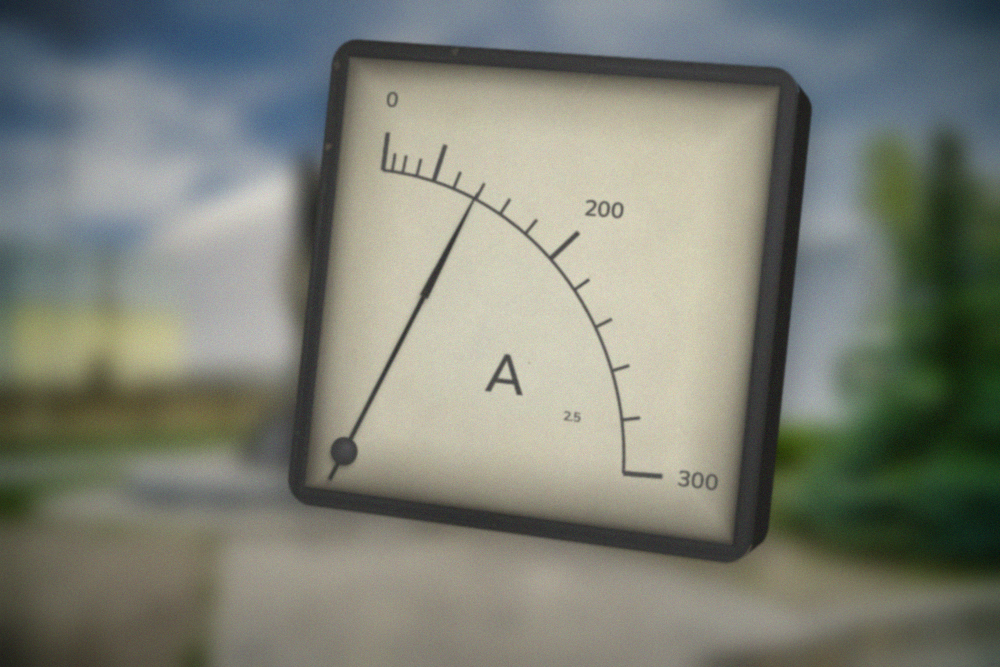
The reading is {"value": 140, "unit": "A"}
